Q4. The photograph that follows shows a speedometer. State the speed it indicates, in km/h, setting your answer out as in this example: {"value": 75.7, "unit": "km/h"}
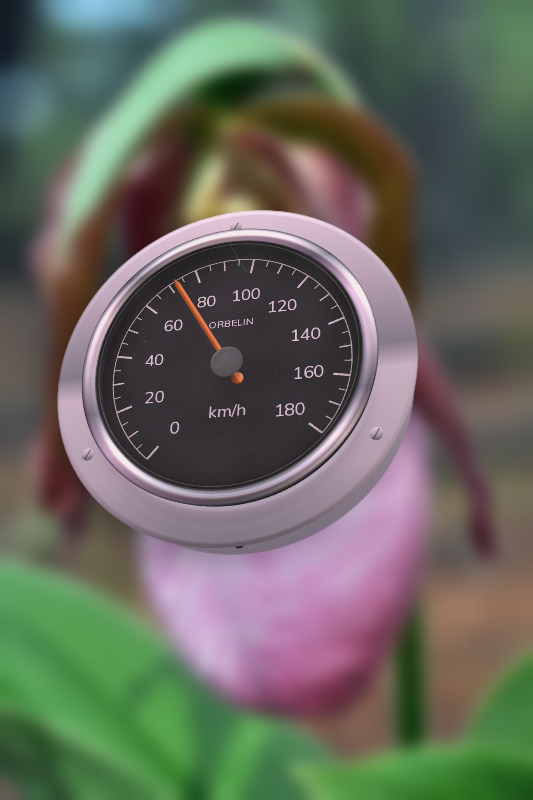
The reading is {"value": 72.5, "unit": "km/h"}
